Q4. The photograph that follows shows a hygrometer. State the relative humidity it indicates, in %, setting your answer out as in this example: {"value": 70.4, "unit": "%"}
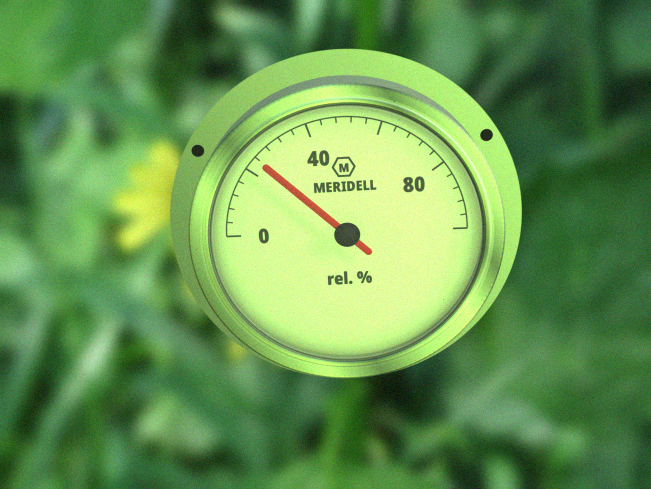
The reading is {"value": 24, "unit": "%"}
